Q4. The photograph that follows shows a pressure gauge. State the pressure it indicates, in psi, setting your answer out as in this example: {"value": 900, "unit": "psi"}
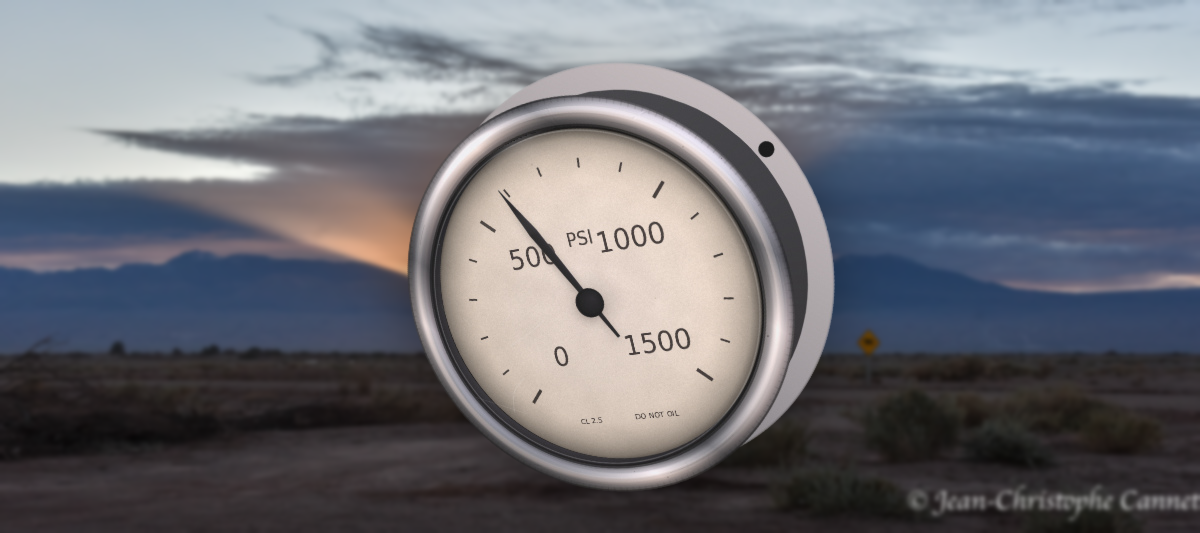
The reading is {"value": 600, "unit": "psi"}
